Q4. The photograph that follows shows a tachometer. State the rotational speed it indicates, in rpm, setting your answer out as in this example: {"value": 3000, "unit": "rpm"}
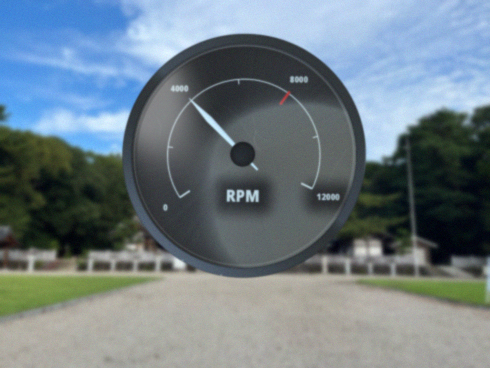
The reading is {"value": 4000, "unit": "rpm"}
